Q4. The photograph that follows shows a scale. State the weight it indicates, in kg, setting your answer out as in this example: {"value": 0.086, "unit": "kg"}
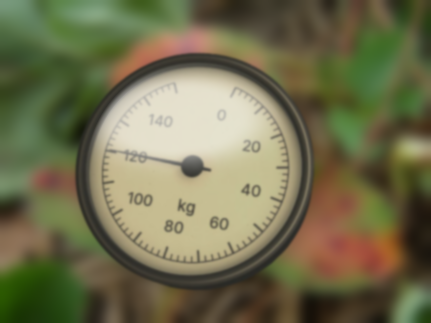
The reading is {"value": 120, "unit": "kg"}
